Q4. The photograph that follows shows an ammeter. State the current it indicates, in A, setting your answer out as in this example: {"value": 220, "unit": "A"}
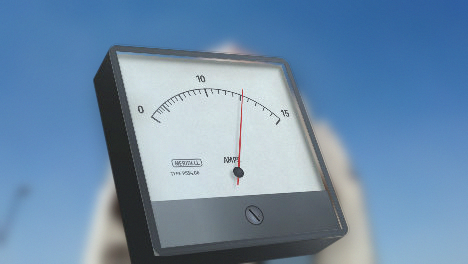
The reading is {"value": 12.5, "unit": "A"}
